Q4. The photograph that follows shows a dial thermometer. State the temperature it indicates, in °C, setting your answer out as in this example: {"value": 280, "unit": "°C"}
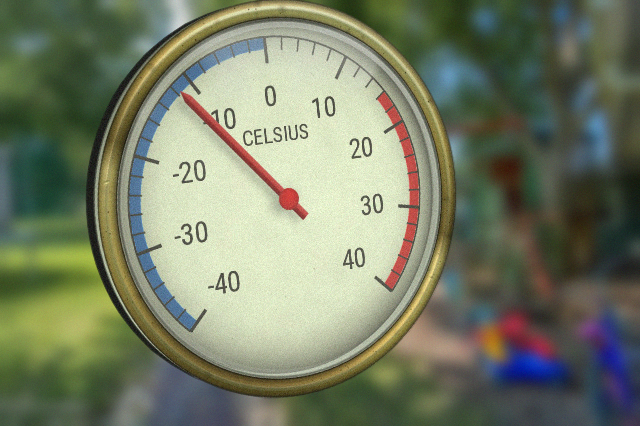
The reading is {"value": -12, "unit": "°C"}
